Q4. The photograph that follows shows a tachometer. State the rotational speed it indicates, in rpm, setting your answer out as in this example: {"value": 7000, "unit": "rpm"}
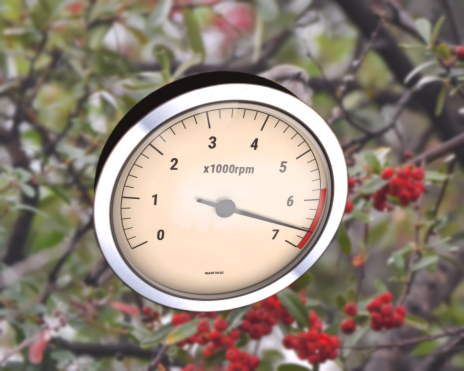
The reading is {"value": 6600, "unit": "rpm"}
